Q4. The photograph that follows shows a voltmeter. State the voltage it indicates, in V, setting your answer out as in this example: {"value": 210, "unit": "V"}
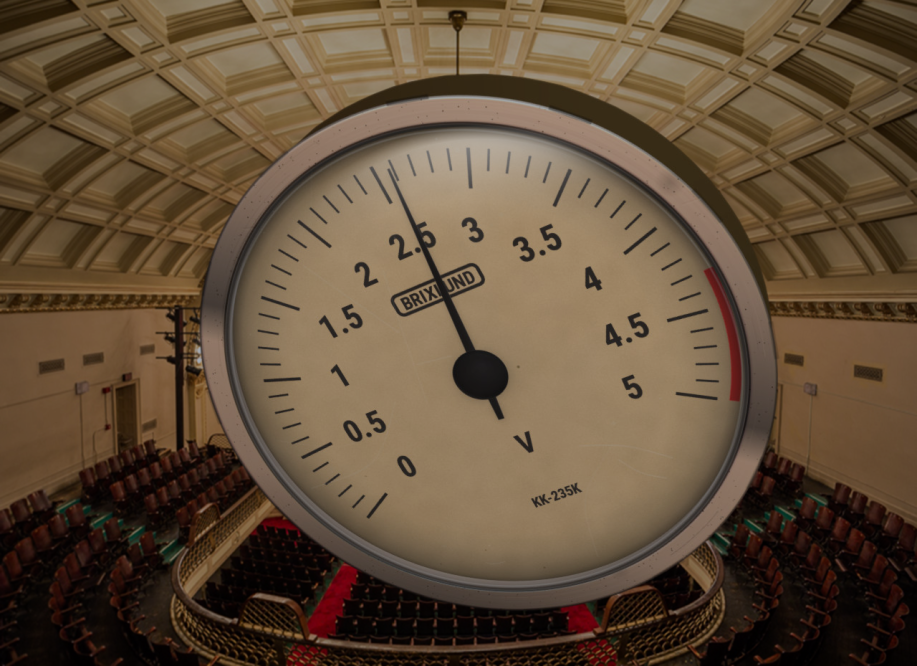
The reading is {"value": 2.6, "unit": "V"}
